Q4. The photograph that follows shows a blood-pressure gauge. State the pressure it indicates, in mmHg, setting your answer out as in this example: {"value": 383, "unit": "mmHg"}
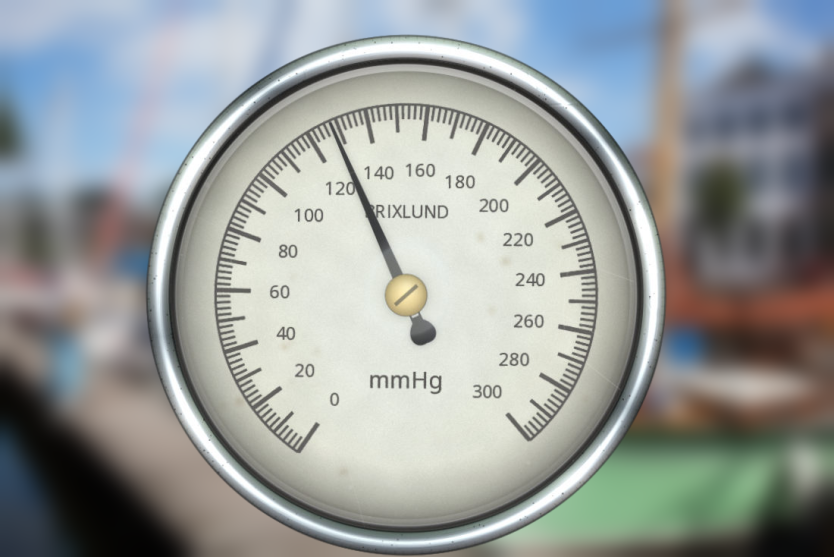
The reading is {"value": 128, "unit": "mmHg"}
